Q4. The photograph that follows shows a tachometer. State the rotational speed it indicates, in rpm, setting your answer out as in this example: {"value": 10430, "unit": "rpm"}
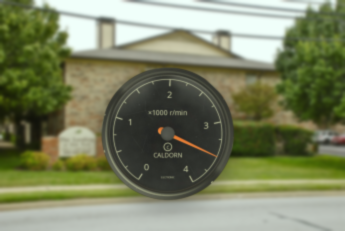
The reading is {"value": 3500, "unit": "rpm"}
